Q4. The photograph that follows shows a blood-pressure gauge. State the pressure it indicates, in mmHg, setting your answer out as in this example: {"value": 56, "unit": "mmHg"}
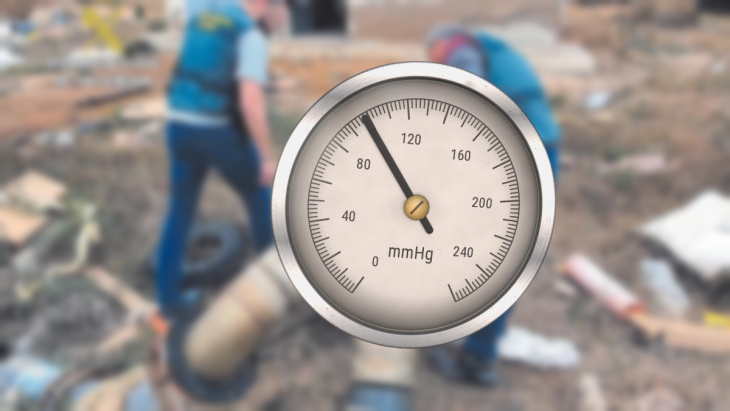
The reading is {"value": 98, "unit": "mmHg"}
